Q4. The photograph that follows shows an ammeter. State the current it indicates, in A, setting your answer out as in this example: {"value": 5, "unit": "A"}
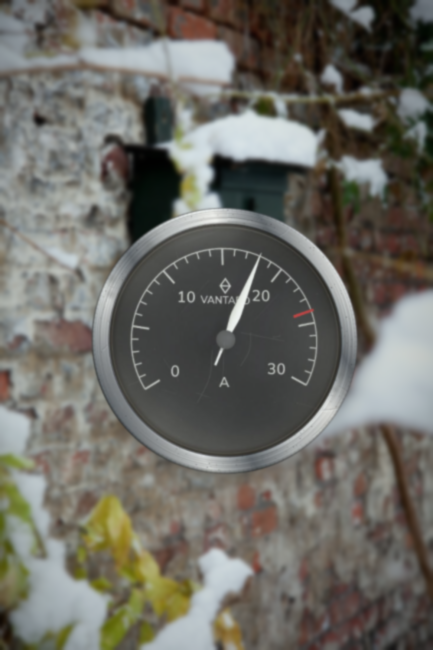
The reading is {"value": 18, "unit": "A"}
